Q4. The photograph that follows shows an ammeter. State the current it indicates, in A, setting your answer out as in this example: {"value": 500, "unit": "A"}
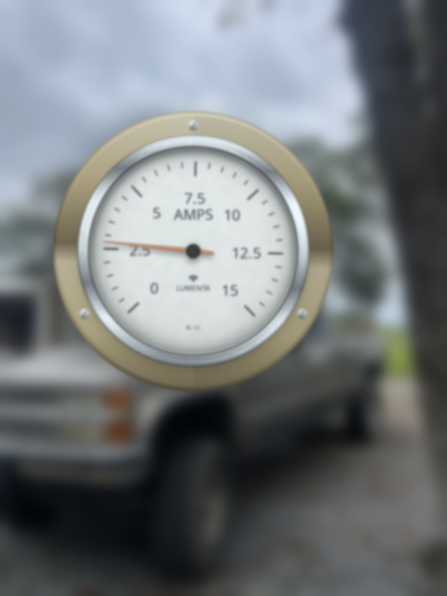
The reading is {"value": 2.75, "unit": "A"}
